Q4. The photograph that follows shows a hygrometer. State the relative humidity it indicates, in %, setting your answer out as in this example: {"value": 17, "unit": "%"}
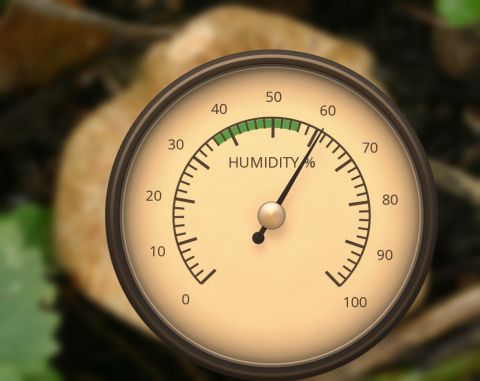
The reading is {"value": 61, "unit": "%"}
